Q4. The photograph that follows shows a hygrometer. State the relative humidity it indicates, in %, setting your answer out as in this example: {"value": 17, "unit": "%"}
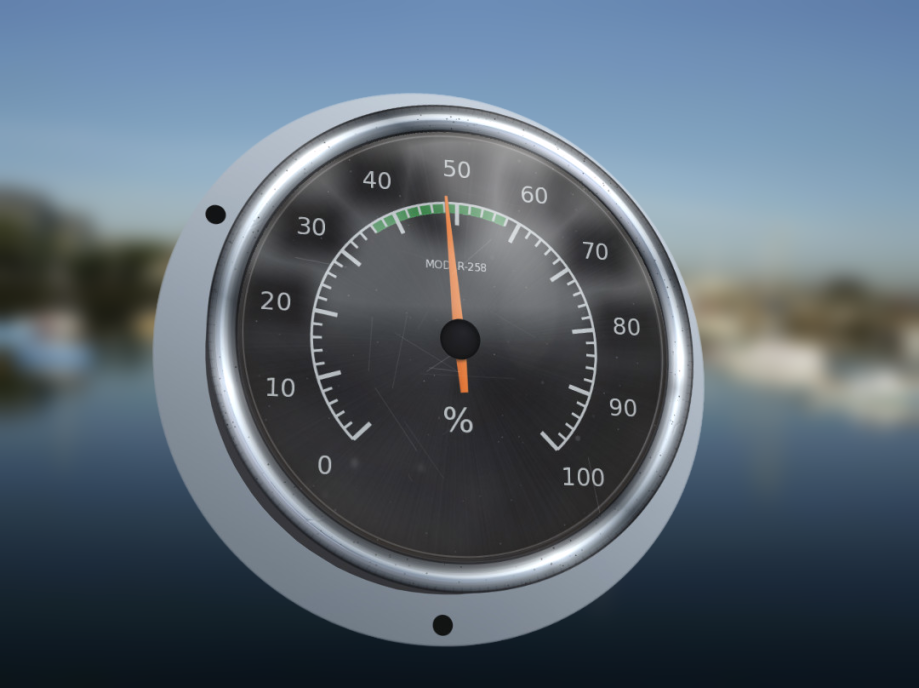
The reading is {"value": 48, "unit": "%"}
